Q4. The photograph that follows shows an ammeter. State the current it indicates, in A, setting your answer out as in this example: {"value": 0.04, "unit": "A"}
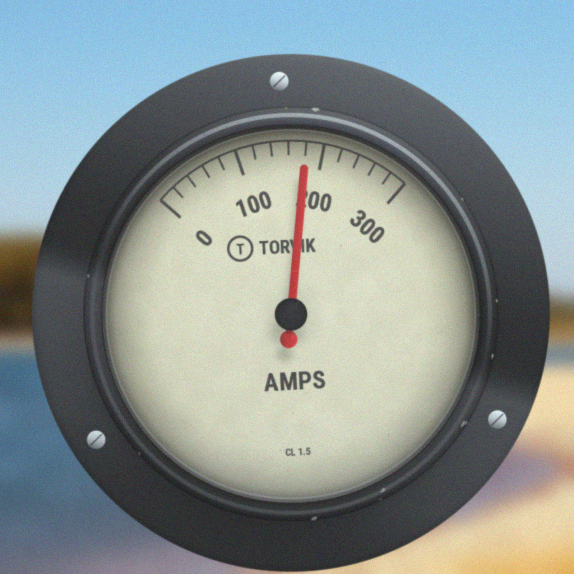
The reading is {"value": 180, "unit": "A"}
